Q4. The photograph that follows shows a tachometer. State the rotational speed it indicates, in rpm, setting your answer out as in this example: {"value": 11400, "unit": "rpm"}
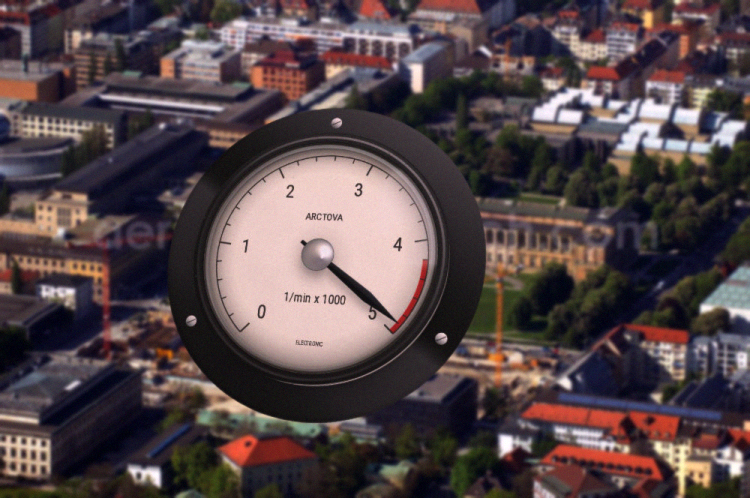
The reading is {"value": 4900, "unit": "rpm"}
